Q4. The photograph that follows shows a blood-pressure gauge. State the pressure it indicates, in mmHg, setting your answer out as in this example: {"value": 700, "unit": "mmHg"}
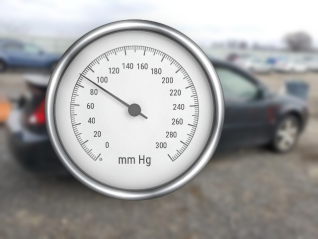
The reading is {"value": 90, "unit": "mmHg"}
